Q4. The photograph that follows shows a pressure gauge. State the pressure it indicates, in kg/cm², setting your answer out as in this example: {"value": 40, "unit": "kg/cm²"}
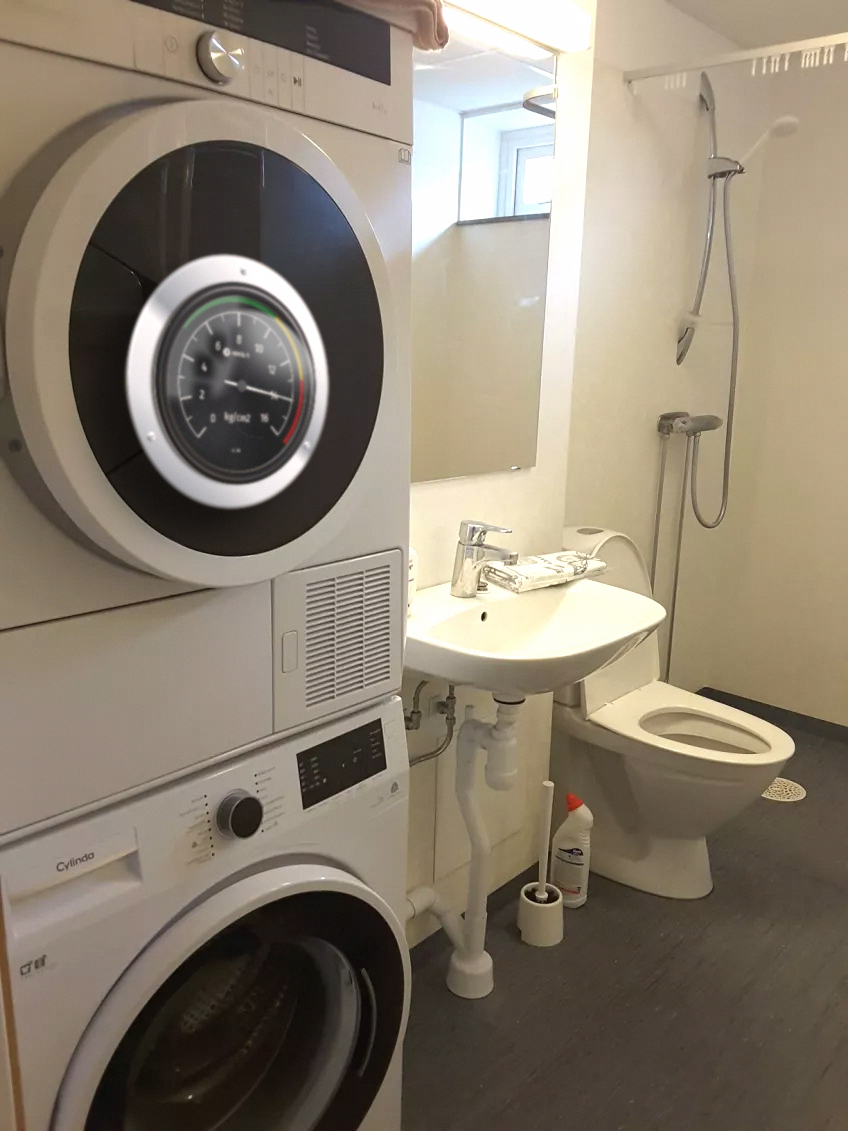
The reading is {"value": 14, "unit": "kg/cm²"}
